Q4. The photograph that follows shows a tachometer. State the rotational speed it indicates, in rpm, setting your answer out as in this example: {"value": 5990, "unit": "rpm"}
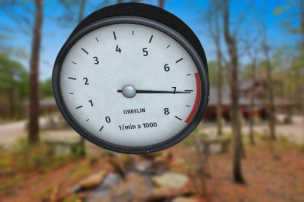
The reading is {"value": 7000, "unit": "rpm"}
